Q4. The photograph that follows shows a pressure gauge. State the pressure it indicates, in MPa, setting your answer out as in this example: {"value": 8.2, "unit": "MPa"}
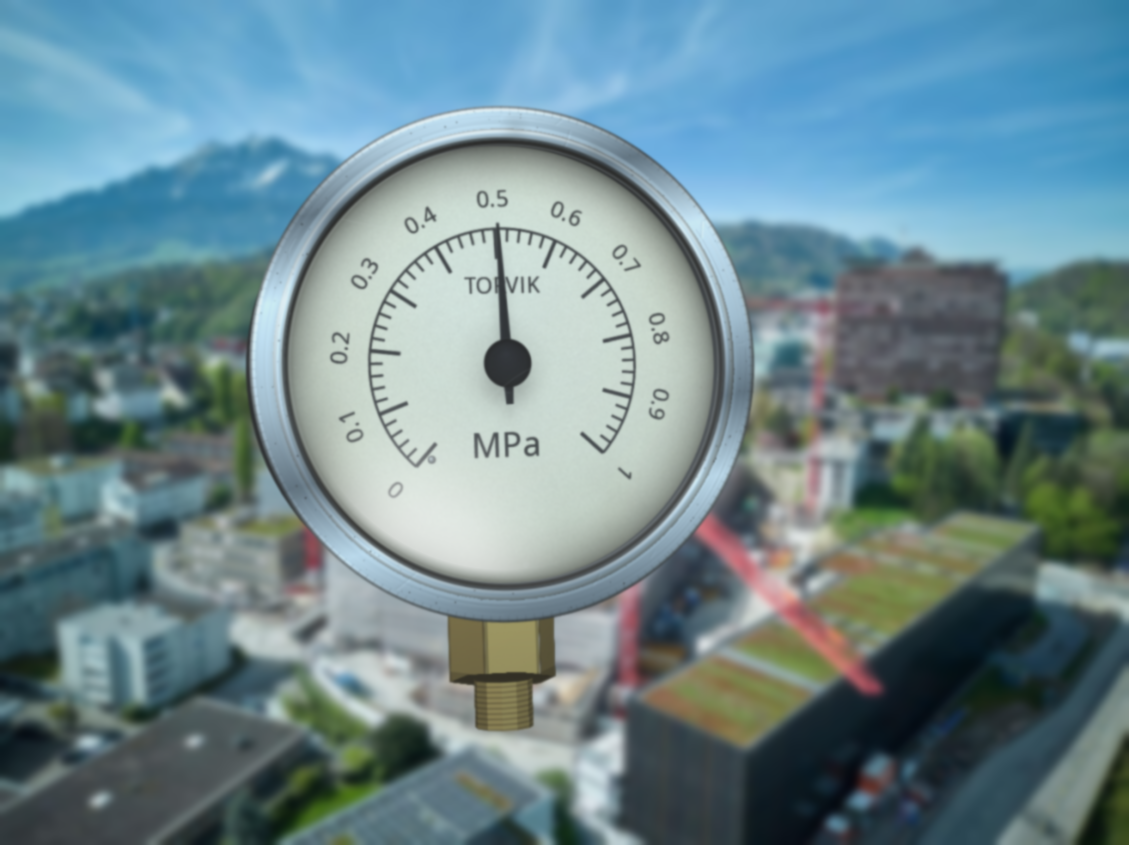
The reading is {"value": 0.5, "unit": "MPa"}
